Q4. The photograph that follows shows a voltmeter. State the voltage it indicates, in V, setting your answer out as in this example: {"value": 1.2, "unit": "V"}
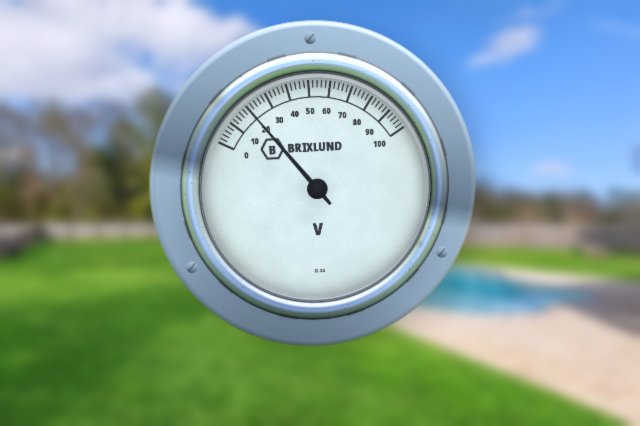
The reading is {"value": 20, "unit": "V"}
